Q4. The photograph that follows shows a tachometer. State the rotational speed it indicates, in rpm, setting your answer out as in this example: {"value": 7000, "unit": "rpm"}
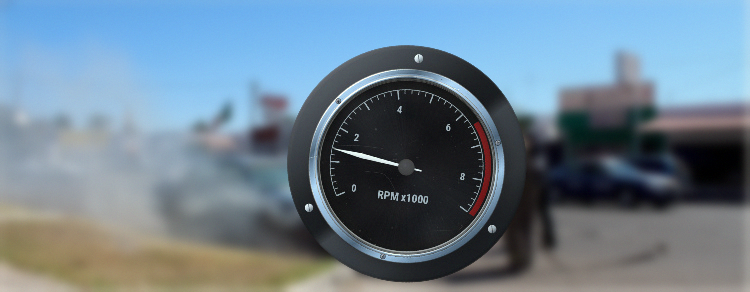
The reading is {"value": 1400, "unit": "rpm"}
